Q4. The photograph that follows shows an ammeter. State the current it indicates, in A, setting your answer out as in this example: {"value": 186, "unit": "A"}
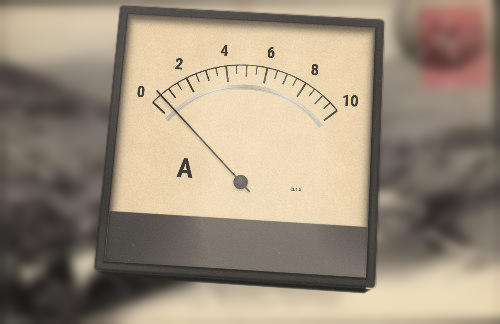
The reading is {"value": 0.5, "unit": "A"}
